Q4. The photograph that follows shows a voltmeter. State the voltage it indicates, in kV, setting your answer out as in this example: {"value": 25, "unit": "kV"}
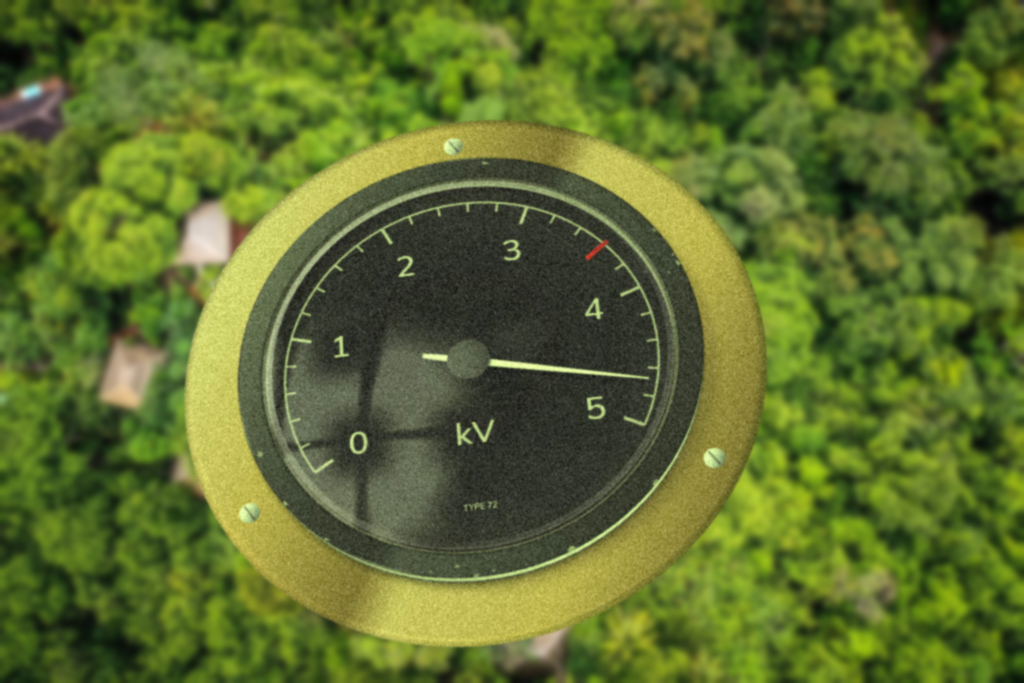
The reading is {"value": 4.7, "unit": "kV"}
